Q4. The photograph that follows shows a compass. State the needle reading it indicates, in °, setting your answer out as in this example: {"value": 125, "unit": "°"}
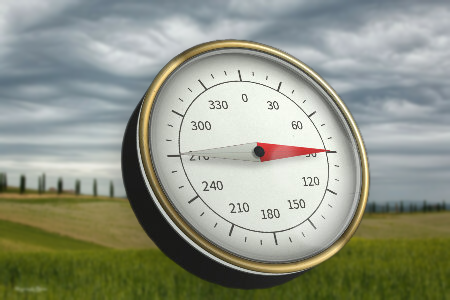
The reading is {"value": 90, "unit": "°"}
